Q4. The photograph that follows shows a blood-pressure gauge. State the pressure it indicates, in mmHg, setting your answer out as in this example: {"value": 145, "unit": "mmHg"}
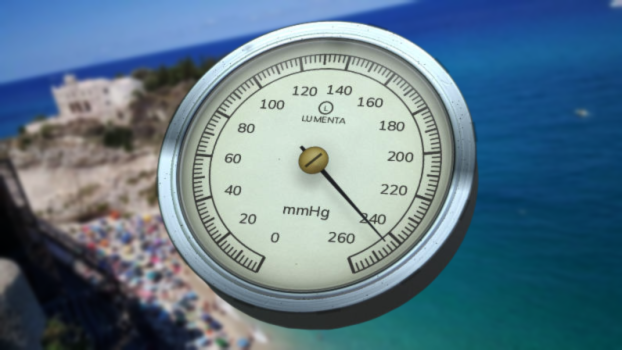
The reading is {"value": 244, "unit": "mmHg"}
